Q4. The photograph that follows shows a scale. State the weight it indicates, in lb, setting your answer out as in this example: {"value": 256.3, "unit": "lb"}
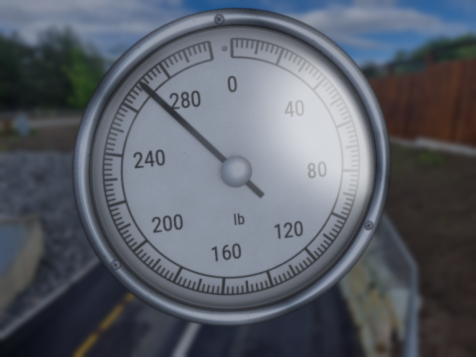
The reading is {"value": 270, "unit": "lb"}
